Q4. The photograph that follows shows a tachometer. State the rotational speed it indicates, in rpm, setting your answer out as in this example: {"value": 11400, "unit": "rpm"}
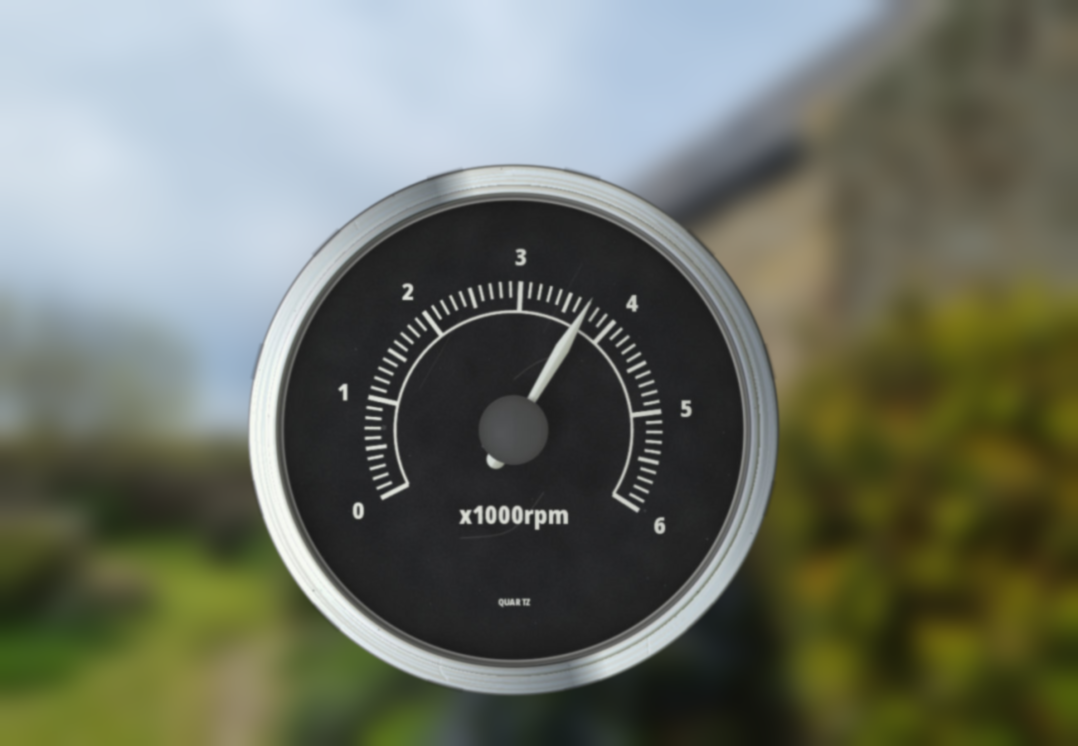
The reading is {"value": 3700, "unit": "rpm"}
